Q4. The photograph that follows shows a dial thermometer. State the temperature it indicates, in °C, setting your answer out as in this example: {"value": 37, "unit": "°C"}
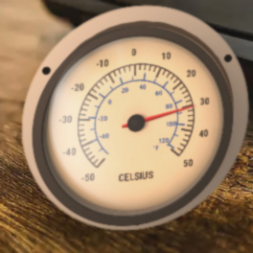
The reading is {"value": 30, "unit": "°C"}
